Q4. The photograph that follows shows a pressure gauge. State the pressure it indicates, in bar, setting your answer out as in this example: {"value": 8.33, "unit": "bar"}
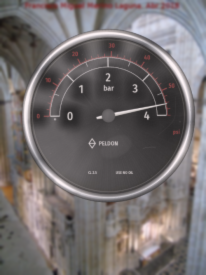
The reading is {"value": 3.75, "unit": "bar"}
